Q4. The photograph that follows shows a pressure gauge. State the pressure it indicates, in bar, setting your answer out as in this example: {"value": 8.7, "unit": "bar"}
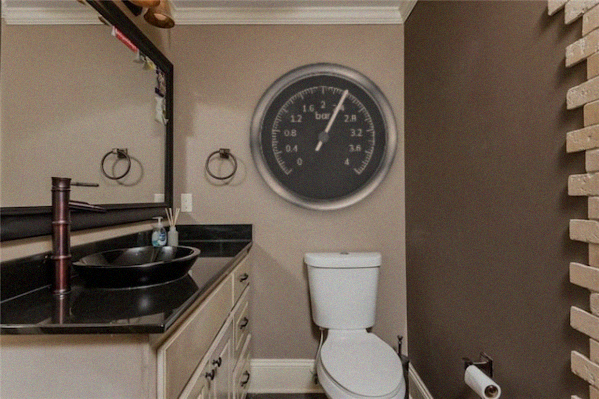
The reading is {"value": 2.4, "unit": "bar"}
